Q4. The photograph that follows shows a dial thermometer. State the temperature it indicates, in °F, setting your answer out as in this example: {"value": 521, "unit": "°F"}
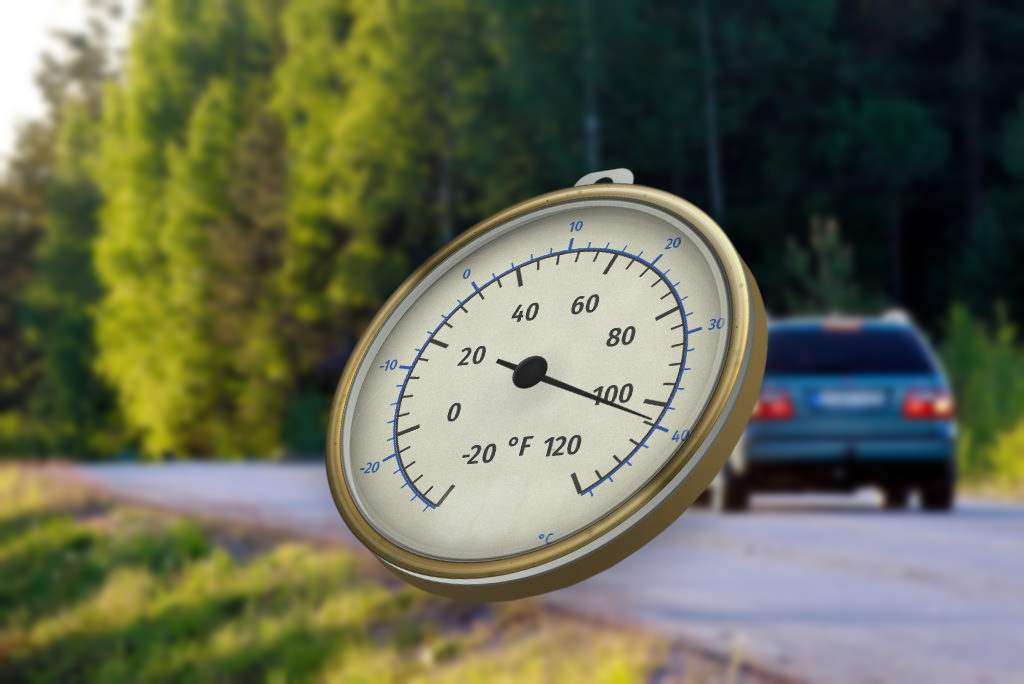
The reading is {"value": 104, "unit": "°F"}
